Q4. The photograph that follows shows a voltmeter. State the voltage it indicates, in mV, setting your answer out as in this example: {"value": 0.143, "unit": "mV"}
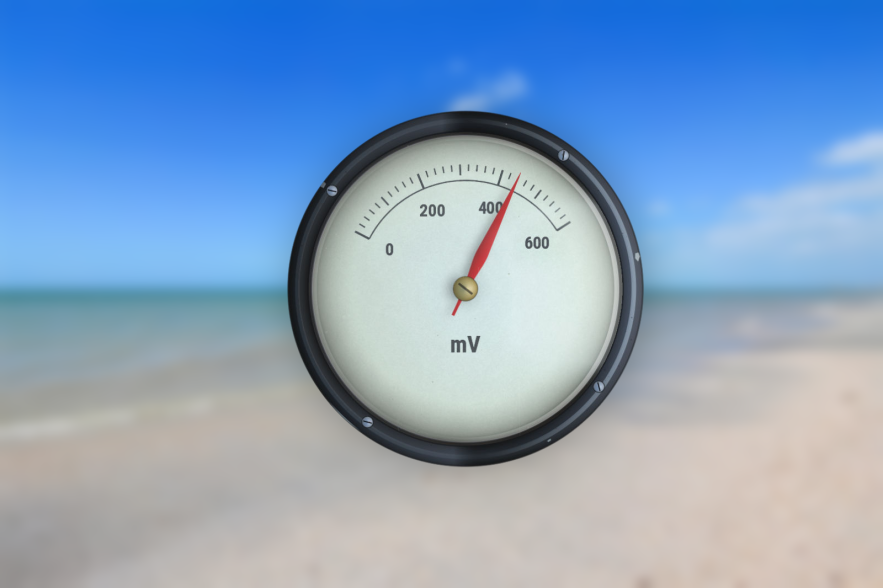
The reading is {"value": 440, "unit": "mV"}
